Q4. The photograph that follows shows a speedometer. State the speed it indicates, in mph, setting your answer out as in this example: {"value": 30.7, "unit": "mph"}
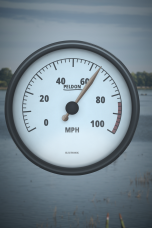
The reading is {"value": 64, "unit": "mph"}
